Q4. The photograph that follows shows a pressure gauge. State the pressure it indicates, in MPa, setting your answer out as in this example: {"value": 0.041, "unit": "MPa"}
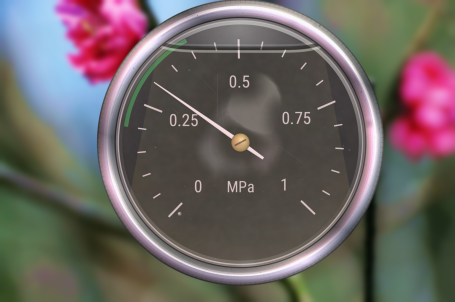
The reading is {"value": 0.3, "unit": "MPa"}
